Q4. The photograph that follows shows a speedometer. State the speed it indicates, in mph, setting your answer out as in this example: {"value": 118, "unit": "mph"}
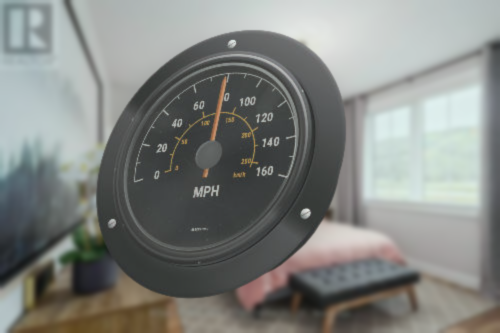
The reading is {"value": 80, "unit": "mph"}
